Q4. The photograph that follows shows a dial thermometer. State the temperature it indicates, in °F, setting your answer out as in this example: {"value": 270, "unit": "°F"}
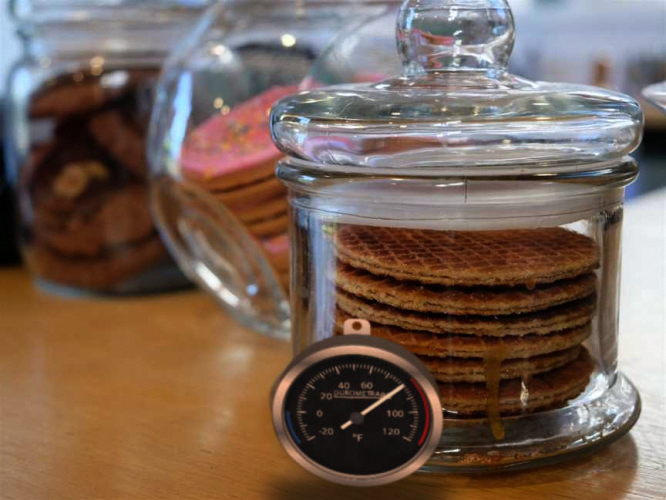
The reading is {"value": 80, "unit": "°F"}
